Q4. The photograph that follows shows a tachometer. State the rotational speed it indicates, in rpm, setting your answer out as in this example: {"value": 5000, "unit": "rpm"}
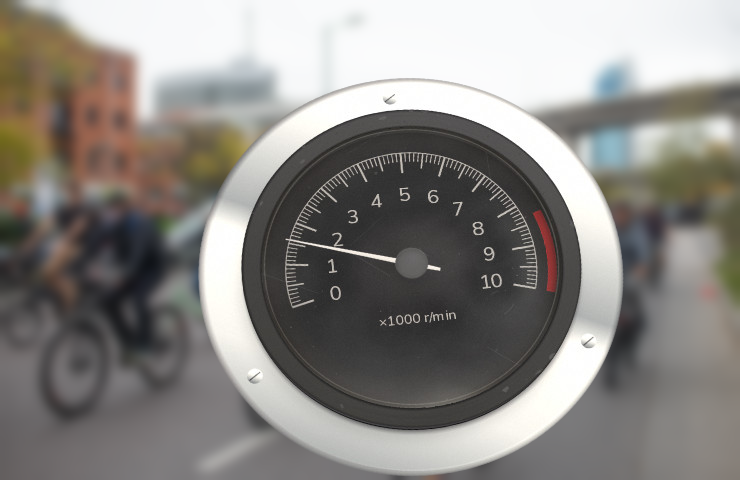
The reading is {"value": 1500, "unit": "rpm"}
